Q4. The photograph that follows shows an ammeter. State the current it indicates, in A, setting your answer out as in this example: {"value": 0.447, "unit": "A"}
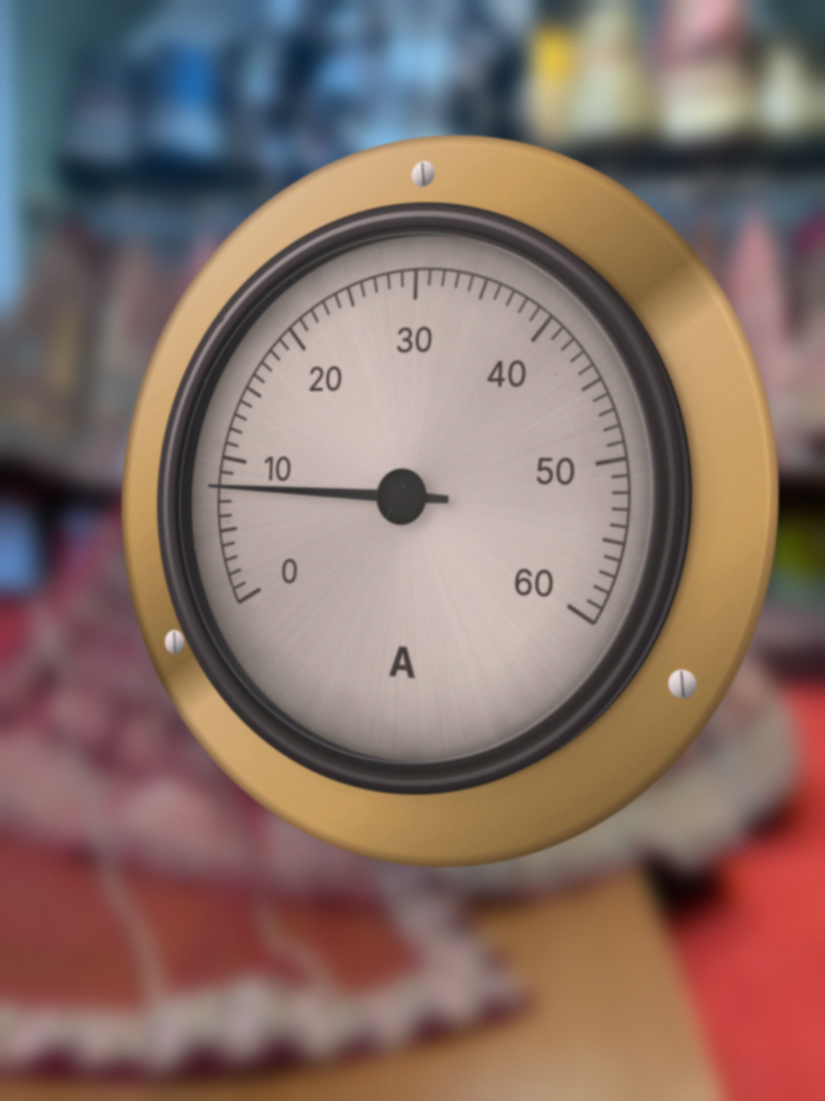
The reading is {"value": 8, "unit": "A"}
